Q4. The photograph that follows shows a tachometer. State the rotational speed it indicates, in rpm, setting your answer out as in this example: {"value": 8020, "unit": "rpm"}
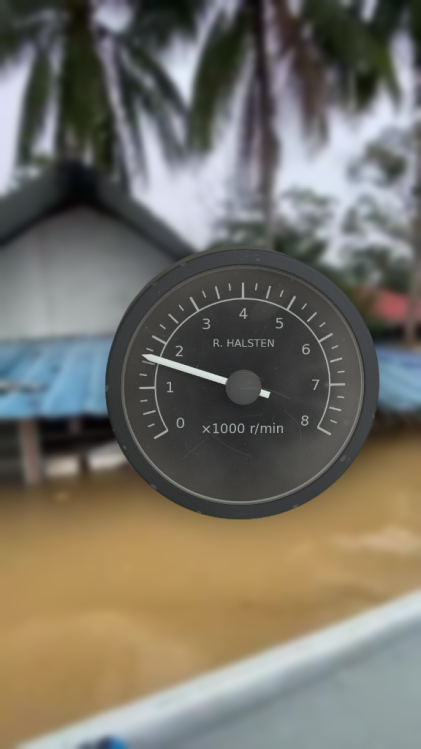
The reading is {"value": 1625, "unit": "rpm"}
